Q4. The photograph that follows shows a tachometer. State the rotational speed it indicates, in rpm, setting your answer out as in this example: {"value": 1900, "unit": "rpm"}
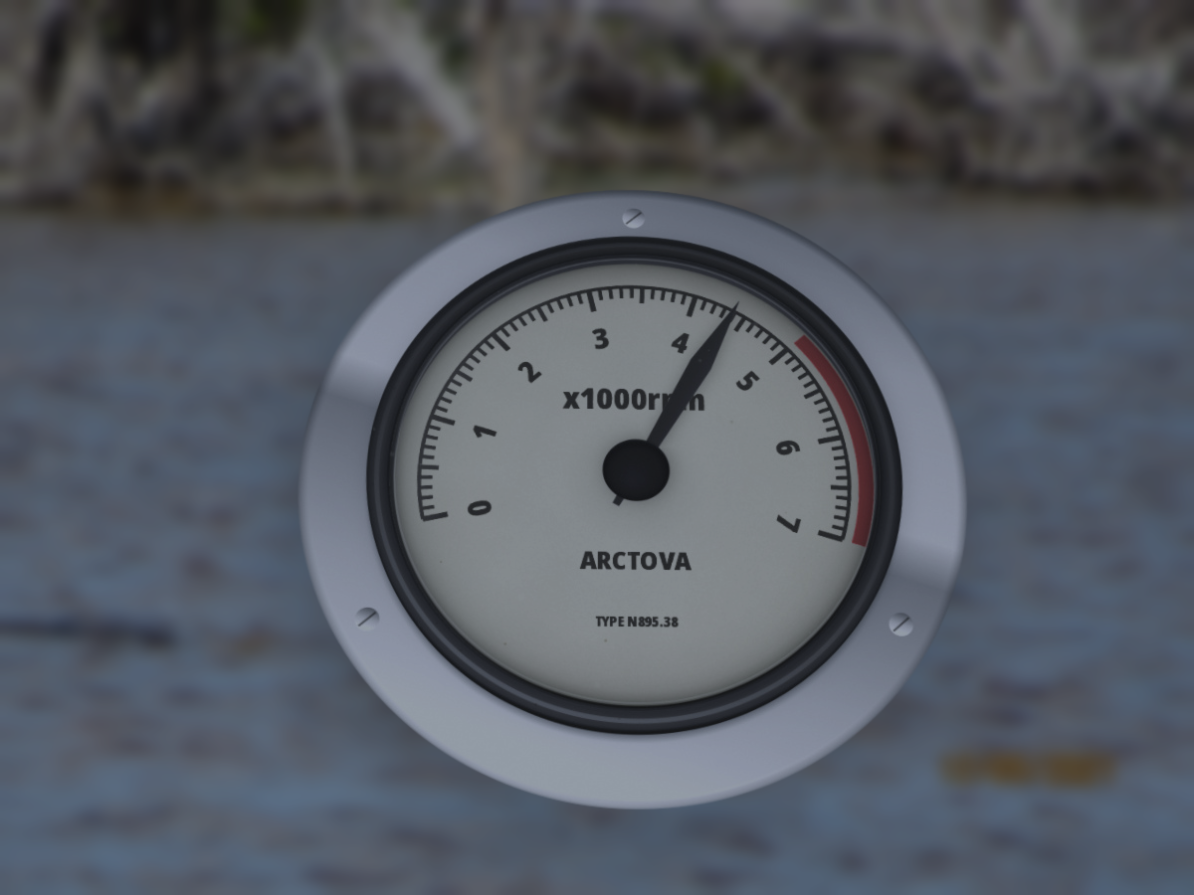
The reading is {"value": 4400, "unit": "rpm"}
